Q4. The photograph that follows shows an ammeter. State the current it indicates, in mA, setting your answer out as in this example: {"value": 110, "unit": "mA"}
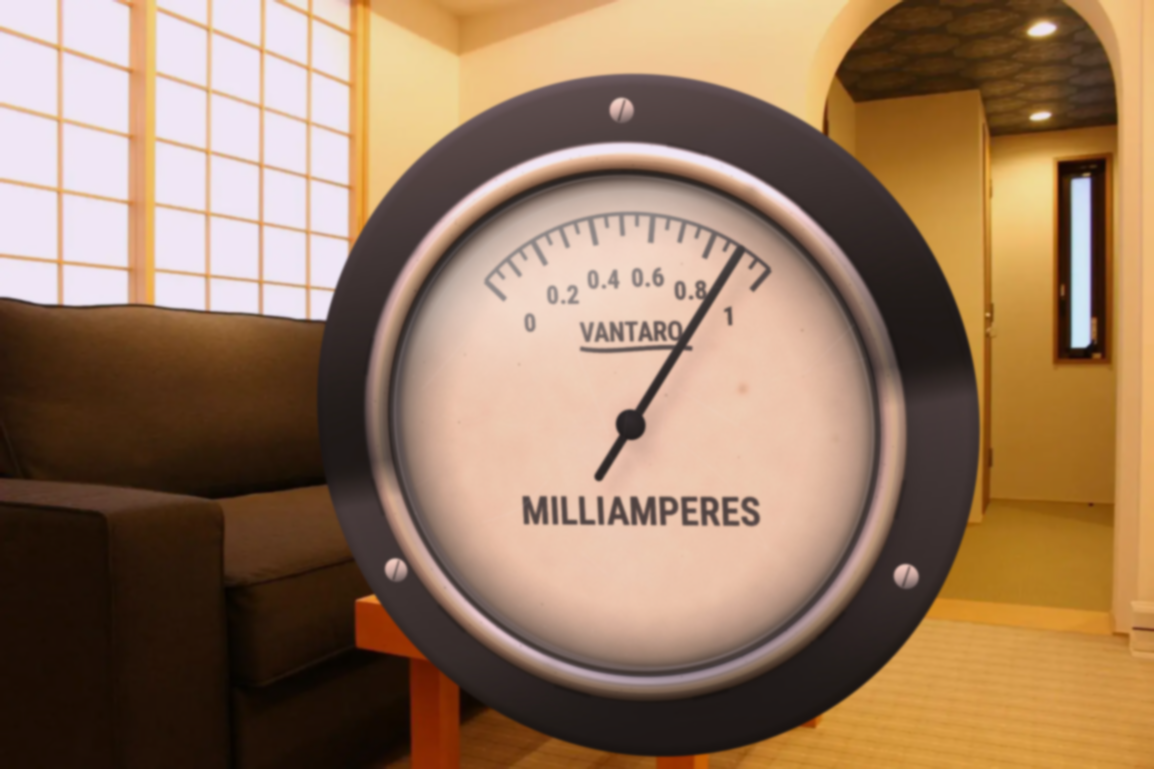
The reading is {"value": 0.9, "unit": "mA"}
